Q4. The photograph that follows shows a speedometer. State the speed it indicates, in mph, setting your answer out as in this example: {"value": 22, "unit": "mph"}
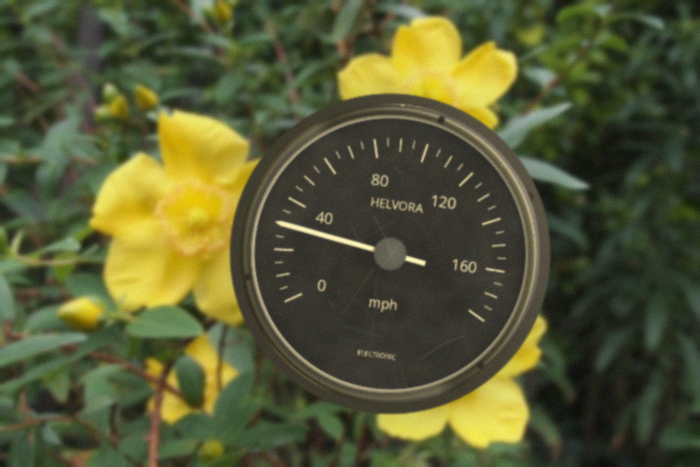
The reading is {"value": 30, "unit": "mph"}
